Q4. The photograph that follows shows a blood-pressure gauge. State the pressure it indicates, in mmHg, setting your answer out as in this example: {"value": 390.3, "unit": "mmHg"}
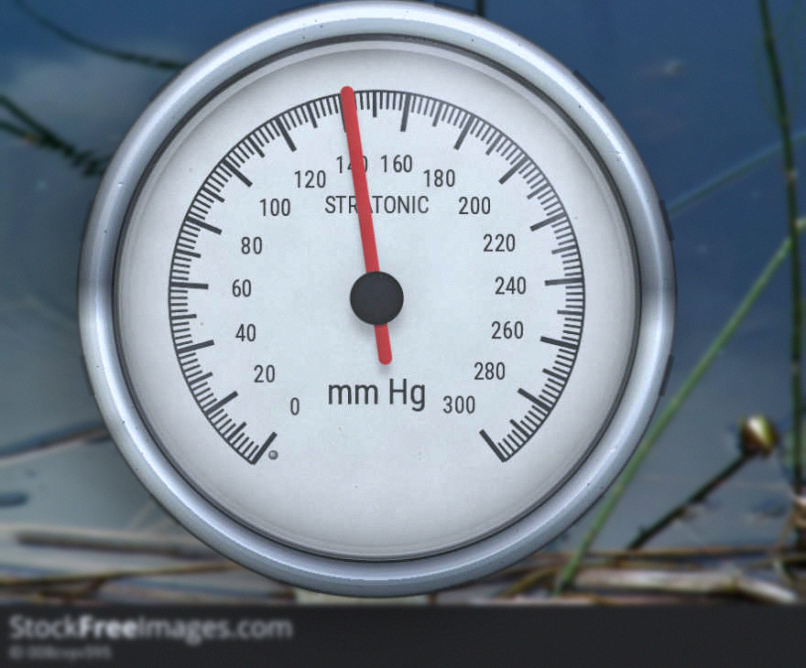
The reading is {"value": 142, "unit": "mmHg"}
